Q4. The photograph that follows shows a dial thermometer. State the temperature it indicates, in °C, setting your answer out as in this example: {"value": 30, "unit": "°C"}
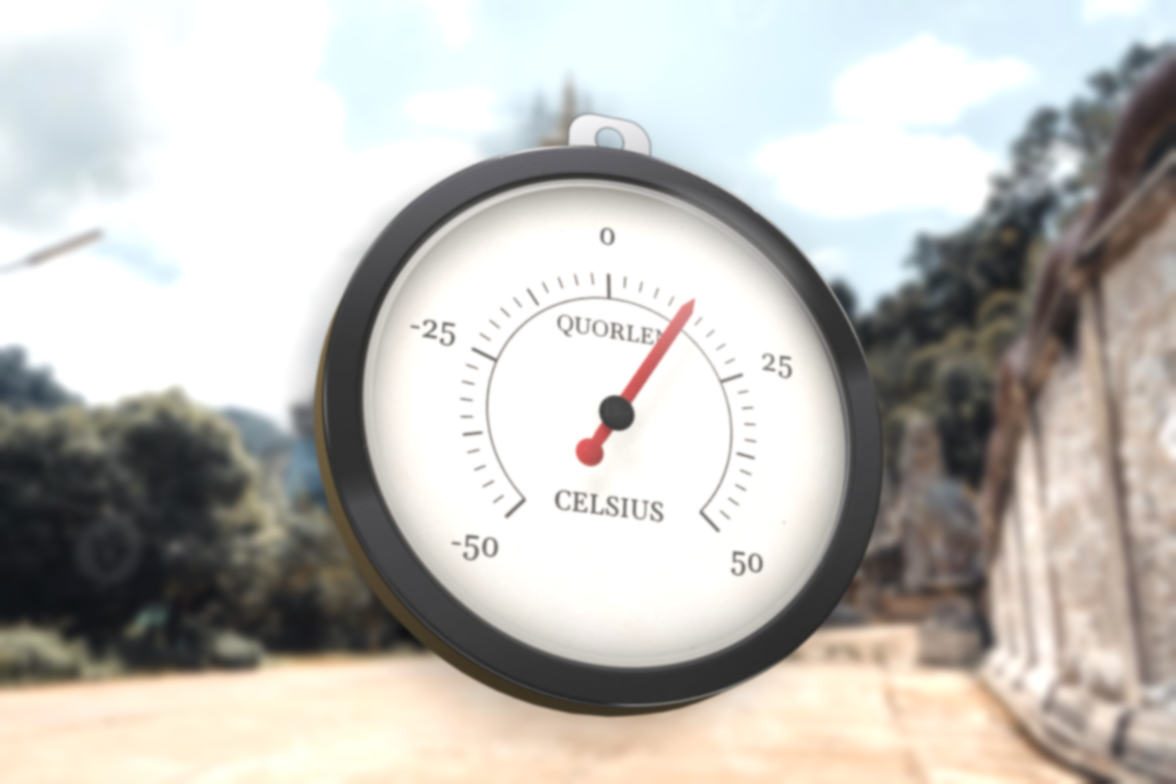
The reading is {"value": 12.5, "unit": "°C"}
